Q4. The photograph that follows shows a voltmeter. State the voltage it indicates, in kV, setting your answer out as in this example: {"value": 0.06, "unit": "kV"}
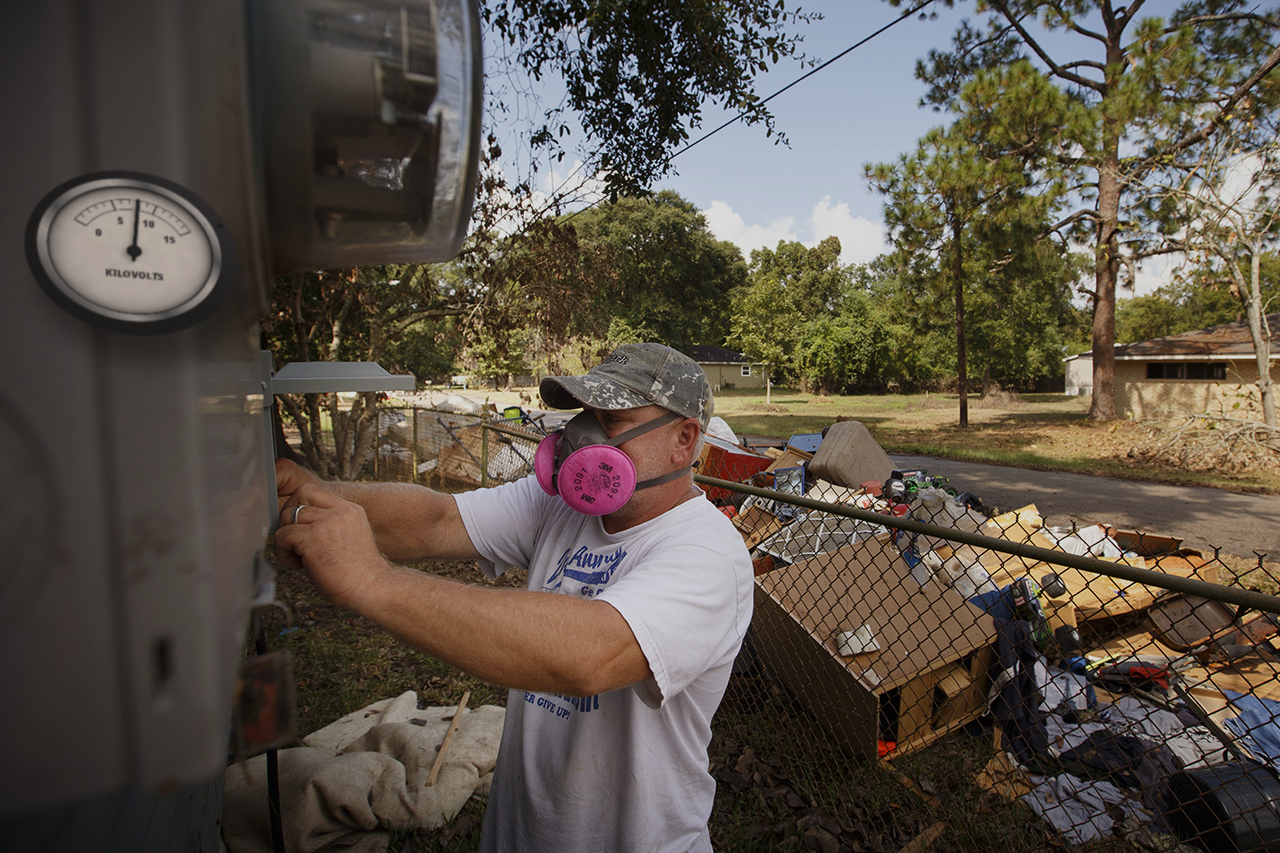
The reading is {"value": 8, "unit": "kV"}
